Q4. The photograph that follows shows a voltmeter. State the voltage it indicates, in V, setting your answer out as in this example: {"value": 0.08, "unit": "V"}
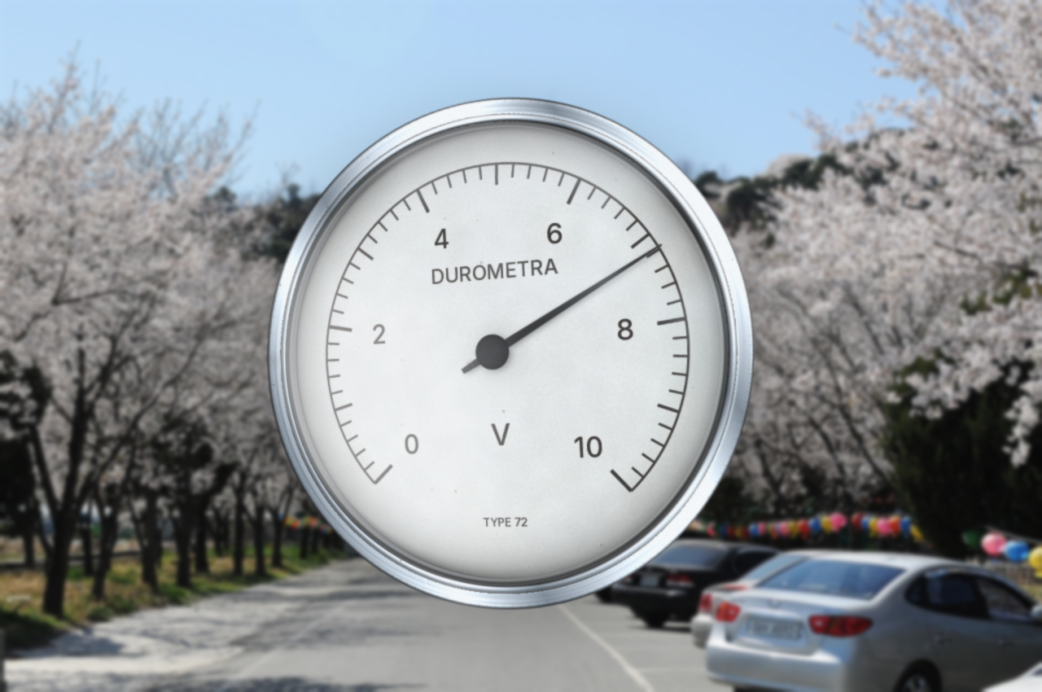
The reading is {"value": 7.2, "unit": "V"}
